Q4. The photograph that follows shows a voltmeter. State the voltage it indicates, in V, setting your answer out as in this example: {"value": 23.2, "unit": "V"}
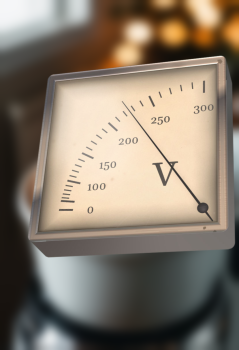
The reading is {"value": 225, "unit": "V"}
